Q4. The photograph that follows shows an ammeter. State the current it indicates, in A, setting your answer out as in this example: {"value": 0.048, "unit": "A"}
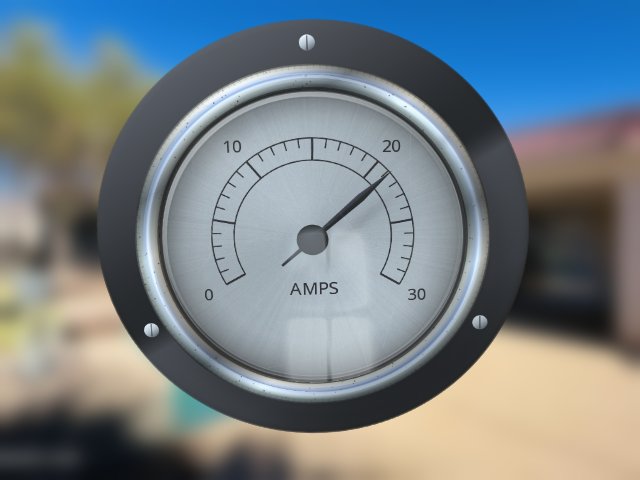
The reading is {"value": 21, "unit": "A"}
